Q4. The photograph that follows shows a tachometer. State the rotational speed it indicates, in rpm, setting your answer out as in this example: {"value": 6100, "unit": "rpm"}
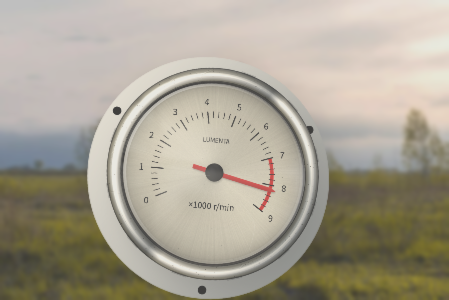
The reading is {"value": 8200, "unit": "rpm"}
